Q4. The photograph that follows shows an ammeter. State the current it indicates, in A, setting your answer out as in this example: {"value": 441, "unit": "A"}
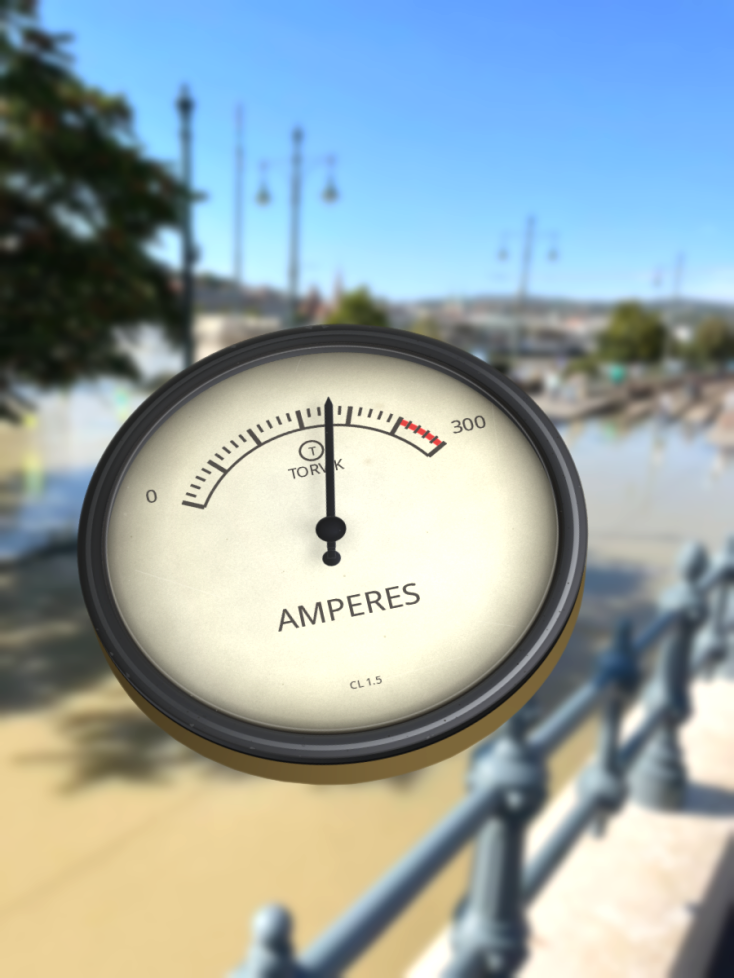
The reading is {"value": 180, "unit": "A"}
